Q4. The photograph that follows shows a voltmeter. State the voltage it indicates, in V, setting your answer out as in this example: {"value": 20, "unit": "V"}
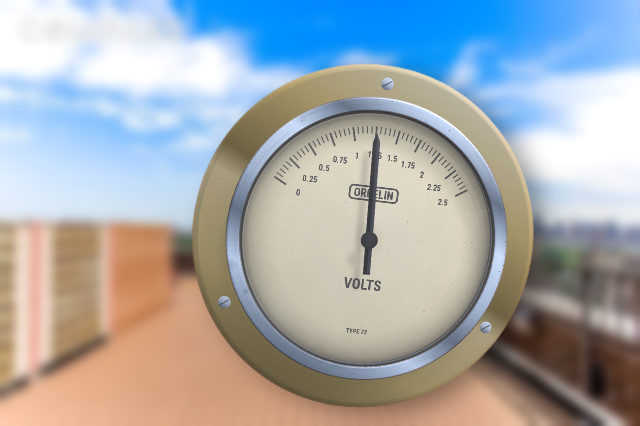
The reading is {"value": 1.25, "unit": "V"}
